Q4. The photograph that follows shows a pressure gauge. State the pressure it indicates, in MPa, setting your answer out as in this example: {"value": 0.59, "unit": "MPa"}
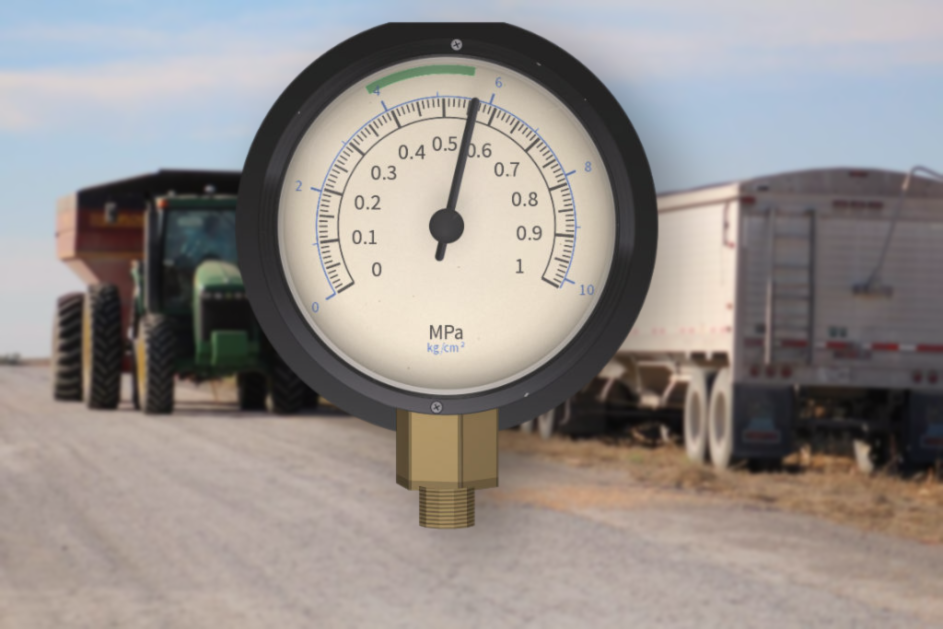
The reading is {"value": 0.56, "unit": "MPa"}
